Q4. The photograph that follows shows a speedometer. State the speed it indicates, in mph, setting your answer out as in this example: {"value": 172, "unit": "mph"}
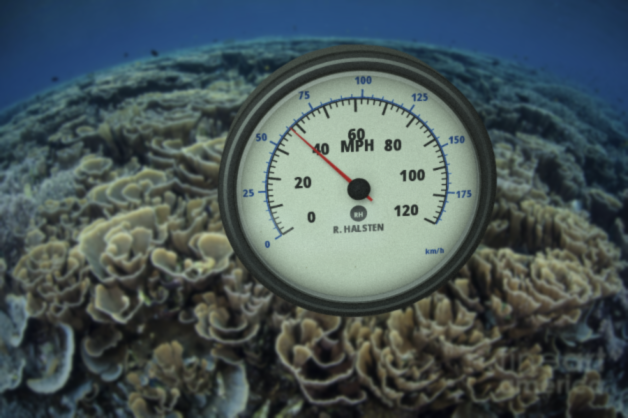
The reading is {"value": 38, "unit": "mph"}
